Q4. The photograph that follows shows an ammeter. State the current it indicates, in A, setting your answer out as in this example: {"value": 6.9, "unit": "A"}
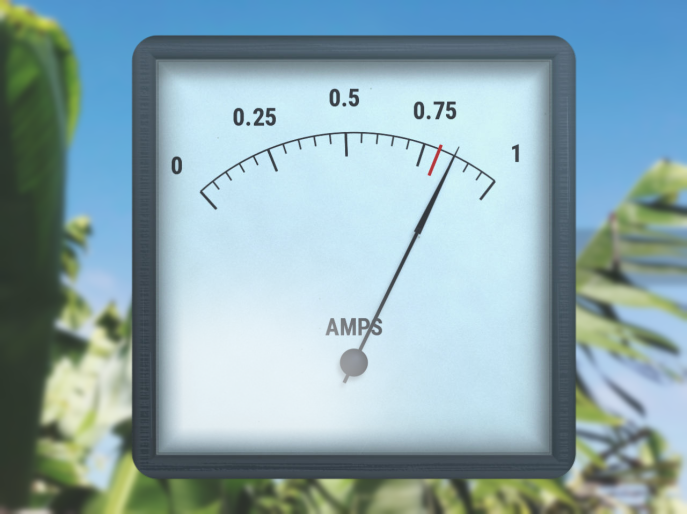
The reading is {"value": 0.85, "unit": "A"}
